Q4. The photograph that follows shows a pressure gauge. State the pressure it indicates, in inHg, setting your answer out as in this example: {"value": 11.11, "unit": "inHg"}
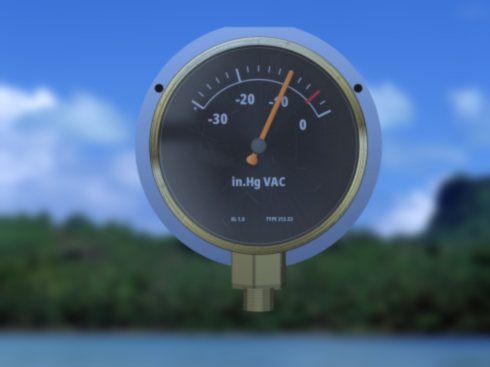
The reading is {"value": -10, "unit": "inHg"}
